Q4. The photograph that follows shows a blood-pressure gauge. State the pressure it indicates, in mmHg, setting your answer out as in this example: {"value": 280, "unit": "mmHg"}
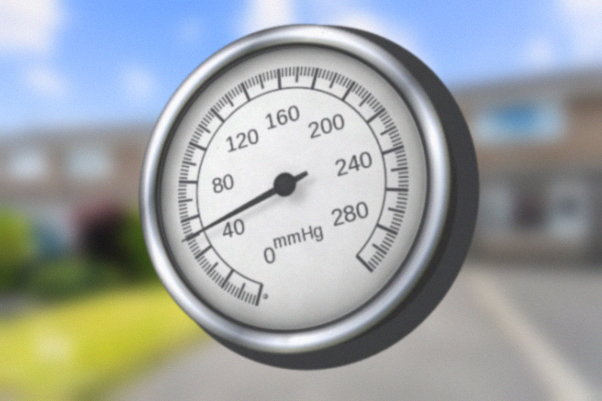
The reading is {"value": 50, "unit": "mmHg"}
